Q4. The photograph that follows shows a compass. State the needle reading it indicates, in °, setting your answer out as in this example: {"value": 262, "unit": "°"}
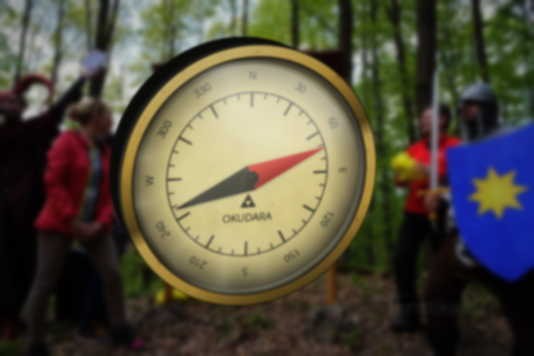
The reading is {"value": 70, "unit": "°"}
